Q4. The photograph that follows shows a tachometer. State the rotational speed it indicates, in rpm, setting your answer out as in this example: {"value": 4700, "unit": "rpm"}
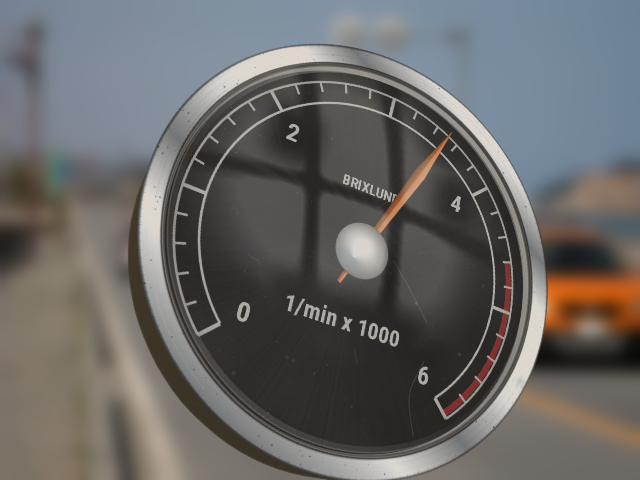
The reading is {"value": 3500, "unit": "rpm"}
